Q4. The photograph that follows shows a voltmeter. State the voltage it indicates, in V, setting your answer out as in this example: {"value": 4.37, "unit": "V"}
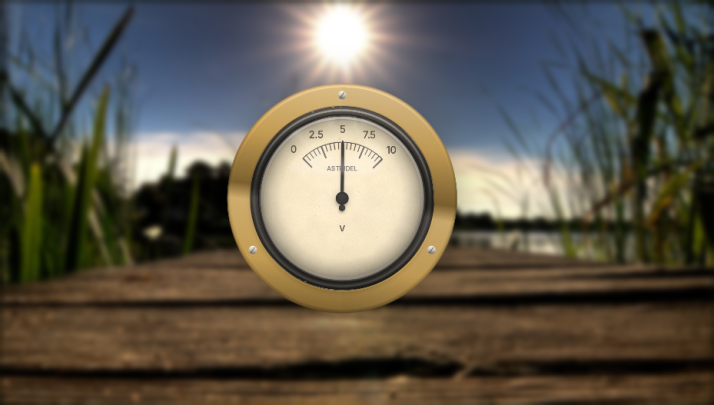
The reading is {"value": 5, "unit": "V"}
